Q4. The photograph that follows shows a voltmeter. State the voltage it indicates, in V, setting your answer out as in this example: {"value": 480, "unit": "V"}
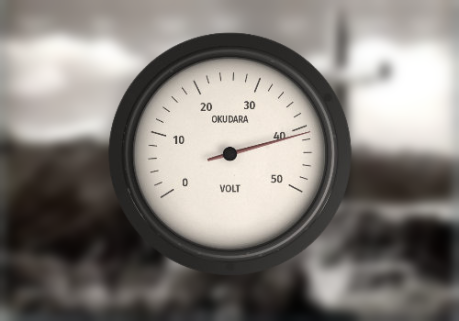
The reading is {"value": 41, "unit": "V"}
